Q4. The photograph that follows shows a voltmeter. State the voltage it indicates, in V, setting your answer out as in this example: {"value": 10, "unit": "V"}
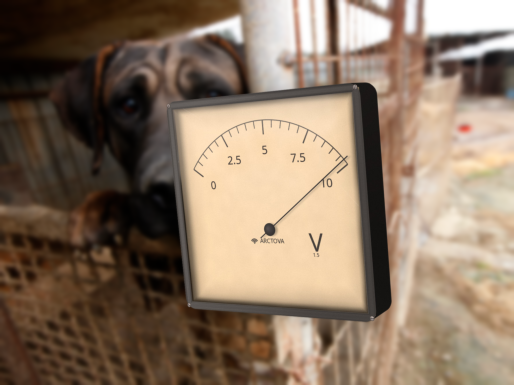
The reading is {"value": 9.75, "unit": "V"}
